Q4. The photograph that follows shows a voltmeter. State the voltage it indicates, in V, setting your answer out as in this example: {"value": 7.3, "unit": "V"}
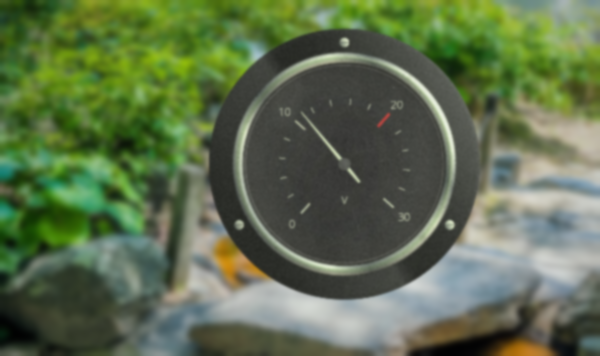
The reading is {"value": 11, "unit": "V"}
